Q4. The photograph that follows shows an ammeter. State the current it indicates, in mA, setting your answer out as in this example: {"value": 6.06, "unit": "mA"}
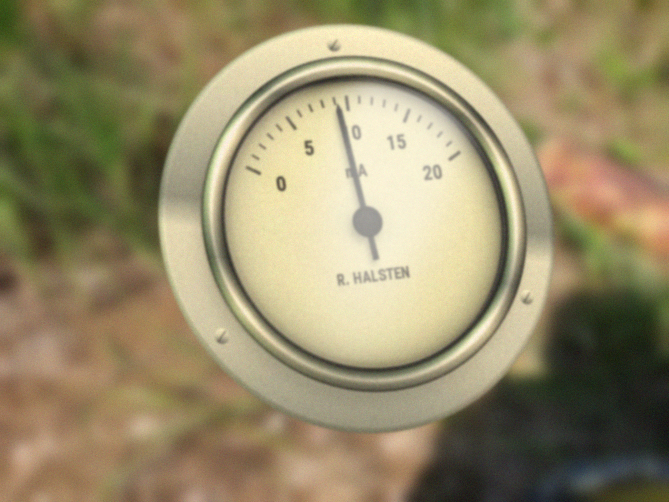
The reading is {"value": 9, "unit": "mA"}
